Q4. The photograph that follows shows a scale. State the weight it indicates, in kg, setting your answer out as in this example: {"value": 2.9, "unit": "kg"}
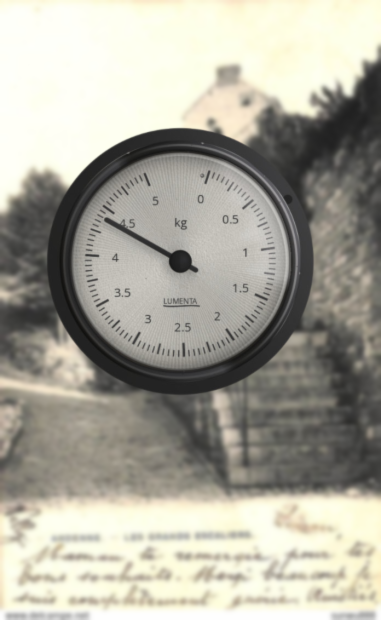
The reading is {"value": 4.4, "unit": "kg"}
